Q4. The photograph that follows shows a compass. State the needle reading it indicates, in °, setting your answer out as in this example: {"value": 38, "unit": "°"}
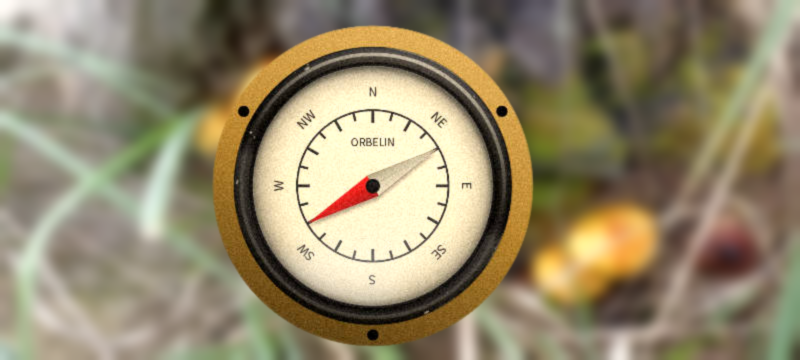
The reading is {"value": 240, "unit": "°"}
